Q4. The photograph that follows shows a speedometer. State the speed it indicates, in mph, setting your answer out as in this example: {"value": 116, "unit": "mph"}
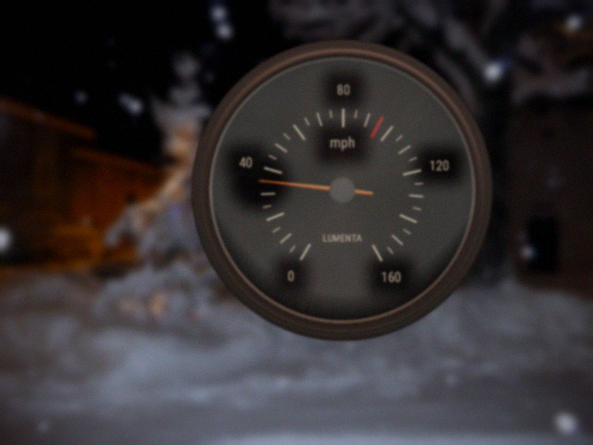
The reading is {"value": 35, "unit": "mph"}
